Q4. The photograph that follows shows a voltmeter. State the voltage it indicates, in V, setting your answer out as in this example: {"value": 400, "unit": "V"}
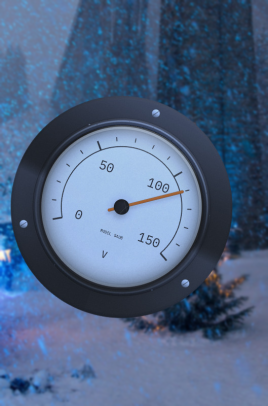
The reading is {"value": 110, "unit": "V"}
